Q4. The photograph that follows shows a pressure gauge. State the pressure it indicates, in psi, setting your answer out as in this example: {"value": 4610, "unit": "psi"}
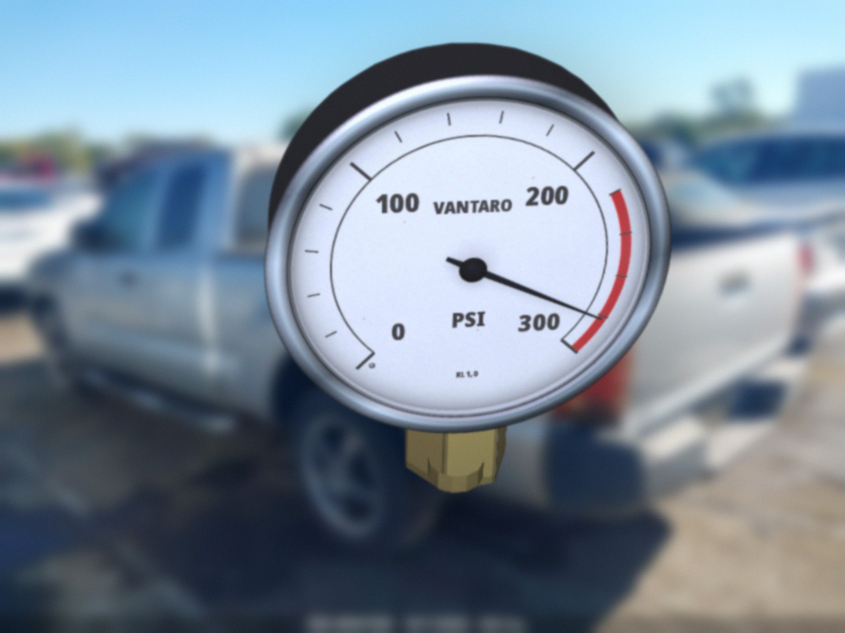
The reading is {"value": 280, "unit": "psi"}
